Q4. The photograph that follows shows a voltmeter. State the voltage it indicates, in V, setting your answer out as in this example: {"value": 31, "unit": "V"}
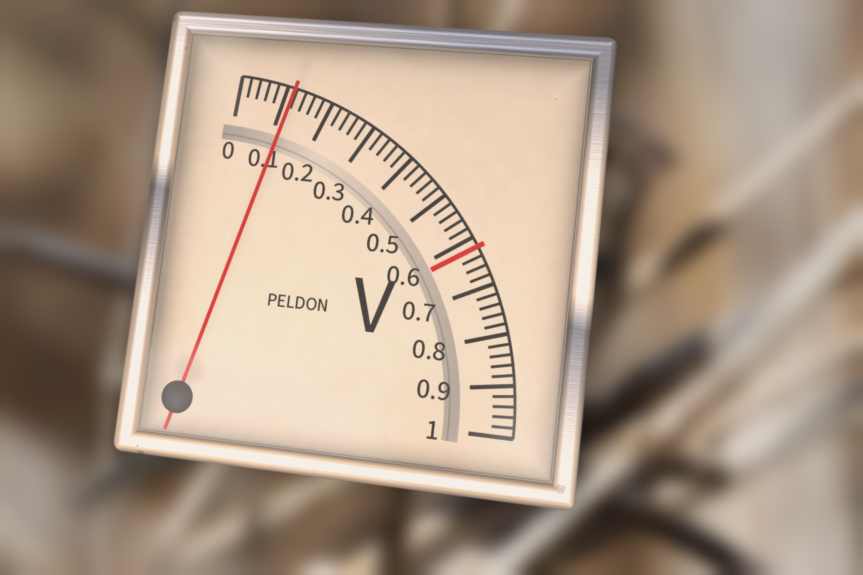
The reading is {"value": 0.12, "unit": "V"}
